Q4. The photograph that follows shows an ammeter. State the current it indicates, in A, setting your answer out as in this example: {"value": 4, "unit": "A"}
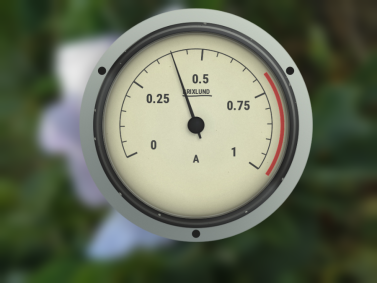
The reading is {"value": 0.4, "unit": "A"}
